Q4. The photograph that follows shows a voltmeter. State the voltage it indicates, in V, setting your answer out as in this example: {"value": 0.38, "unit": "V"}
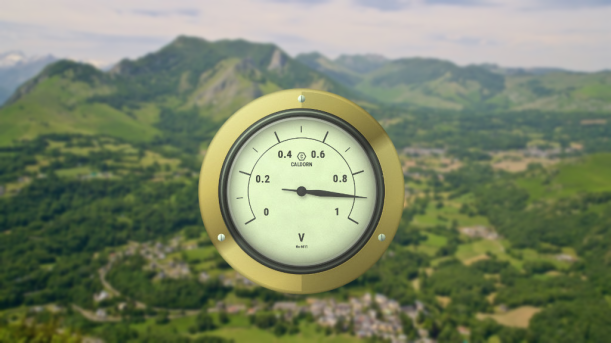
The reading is {"value": 0.9, "unit": "V"}
